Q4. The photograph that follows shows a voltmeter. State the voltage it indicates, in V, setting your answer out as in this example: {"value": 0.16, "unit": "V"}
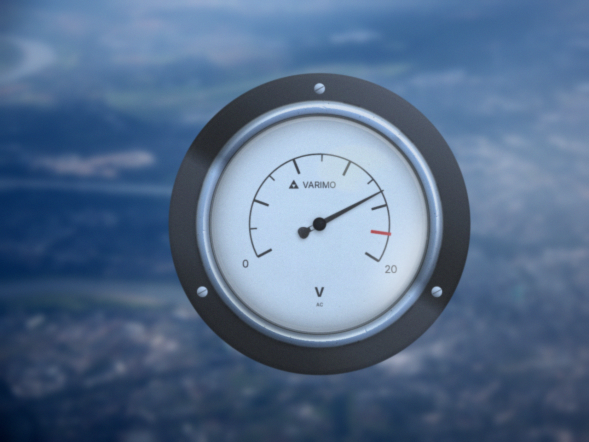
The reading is {"value": 15, "unit": "V"}
